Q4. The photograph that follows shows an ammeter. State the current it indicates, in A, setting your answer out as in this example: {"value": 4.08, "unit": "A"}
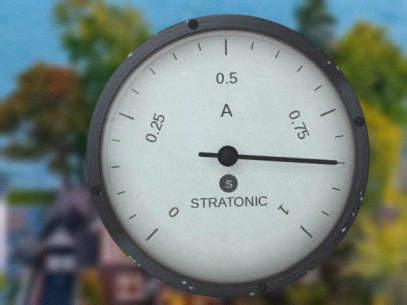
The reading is {"value": 0.85, "unit": "A"}
